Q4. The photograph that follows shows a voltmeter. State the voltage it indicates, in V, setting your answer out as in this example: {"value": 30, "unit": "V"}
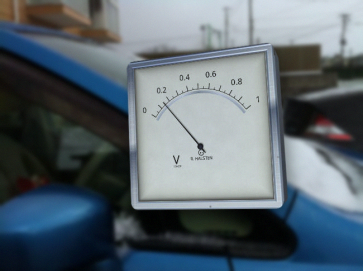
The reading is {"value": 0.15, "unit": "V"}
